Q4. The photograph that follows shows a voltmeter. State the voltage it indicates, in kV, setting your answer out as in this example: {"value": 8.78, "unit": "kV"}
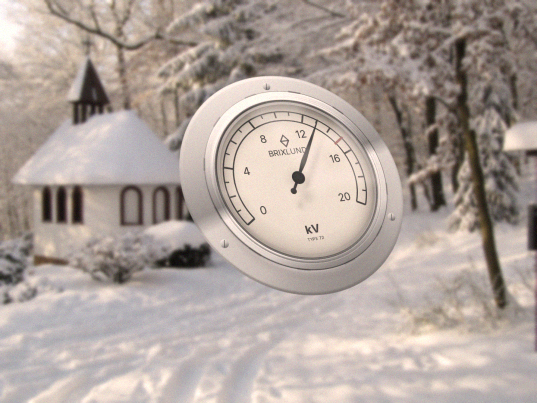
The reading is {"value": 13, "unit": "kV"}
